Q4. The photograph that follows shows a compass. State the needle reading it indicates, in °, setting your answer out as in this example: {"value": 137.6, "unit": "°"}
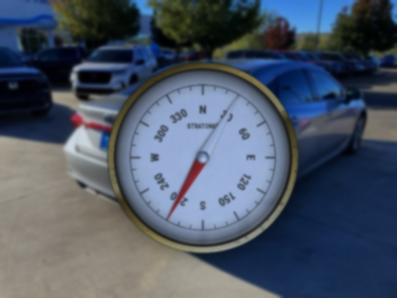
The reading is {"value": 210, "unit": "°"}
